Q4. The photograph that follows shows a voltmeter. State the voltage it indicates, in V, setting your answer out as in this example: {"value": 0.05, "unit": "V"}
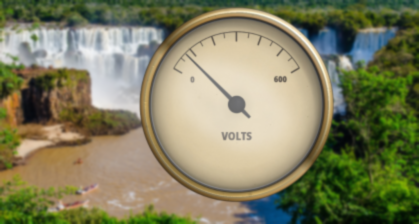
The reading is {"value": 75, "unit": "V"}
